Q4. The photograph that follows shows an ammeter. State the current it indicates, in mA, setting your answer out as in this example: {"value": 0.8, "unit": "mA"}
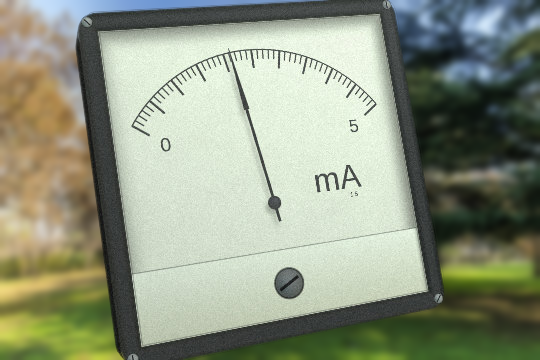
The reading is {"value": 2.1, "unit": "mA"}
